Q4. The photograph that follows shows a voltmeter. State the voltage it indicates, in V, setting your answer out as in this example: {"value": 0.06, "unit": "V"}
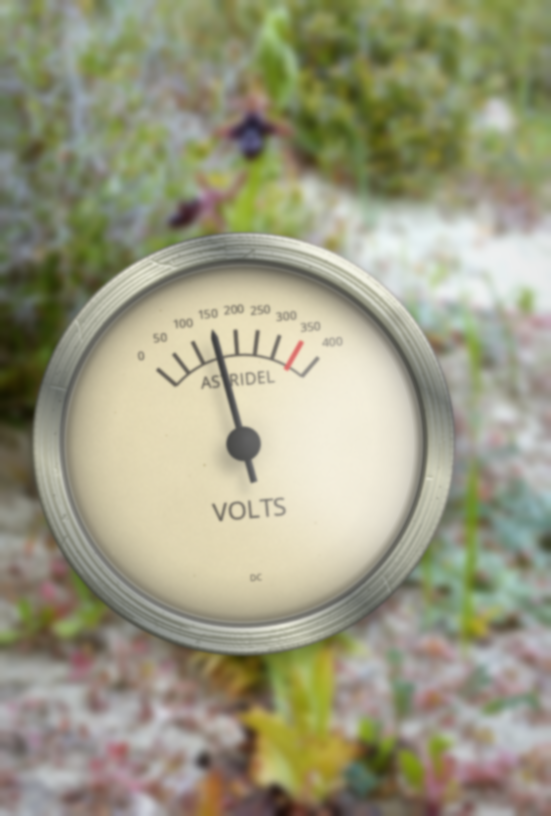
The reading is {"value": 150, "unit": "V"}
